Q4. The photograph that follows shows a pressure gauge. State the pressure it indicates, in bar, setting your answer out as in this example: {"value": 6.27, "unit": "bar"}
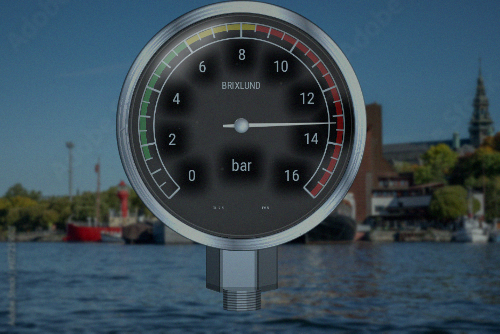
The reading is {"value": 13.25, "unit": "bar"}
